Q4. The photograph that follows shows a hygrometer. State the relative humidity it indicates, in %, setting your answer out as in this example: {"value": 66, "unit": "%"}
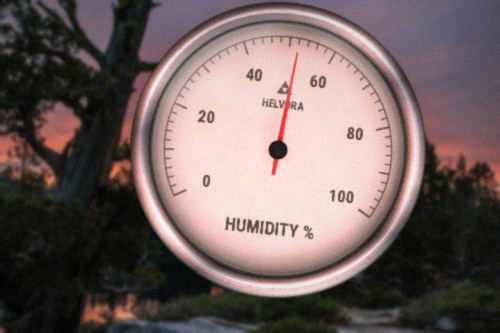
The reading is {"value": 52, "unit": "%"}
